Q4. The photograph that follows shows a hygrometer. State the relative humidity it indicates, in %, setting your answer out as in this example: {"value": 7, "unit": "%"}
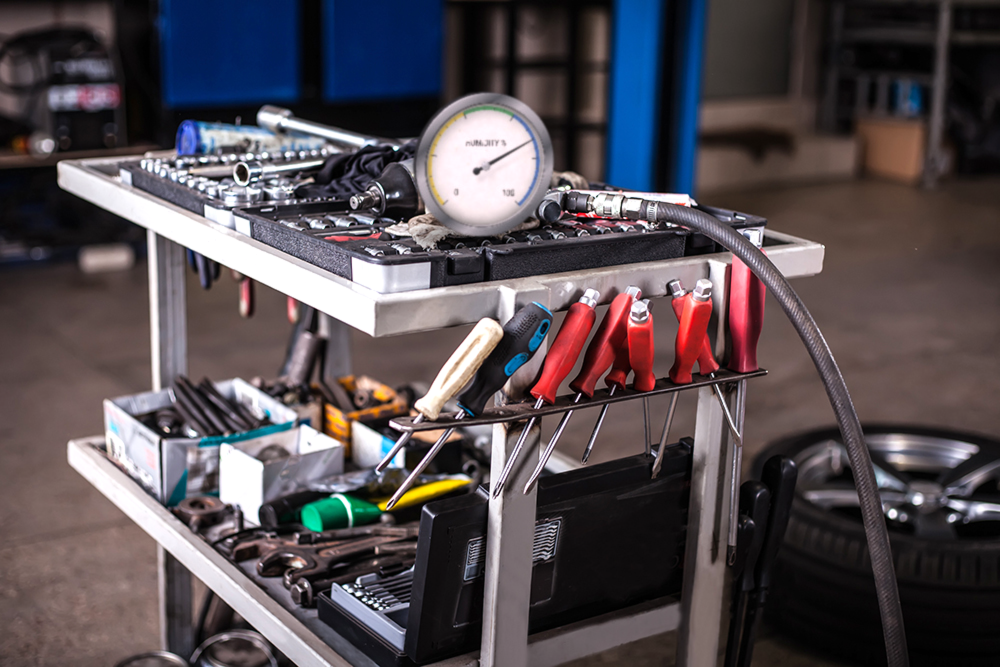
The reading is {"value": 72, "unit": "%"}
